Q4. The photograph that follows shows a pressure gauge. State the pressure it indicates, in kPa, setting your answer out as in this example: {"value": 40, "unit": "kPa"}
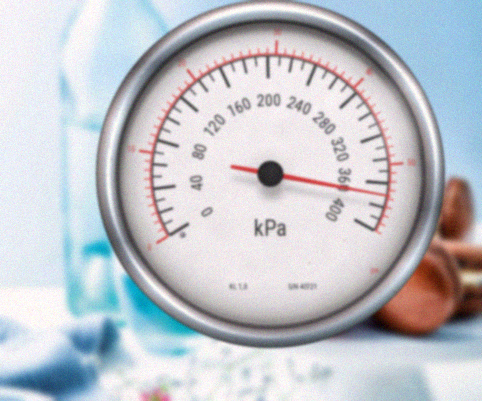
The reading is {"value": 370, "unit": "kPa"}
